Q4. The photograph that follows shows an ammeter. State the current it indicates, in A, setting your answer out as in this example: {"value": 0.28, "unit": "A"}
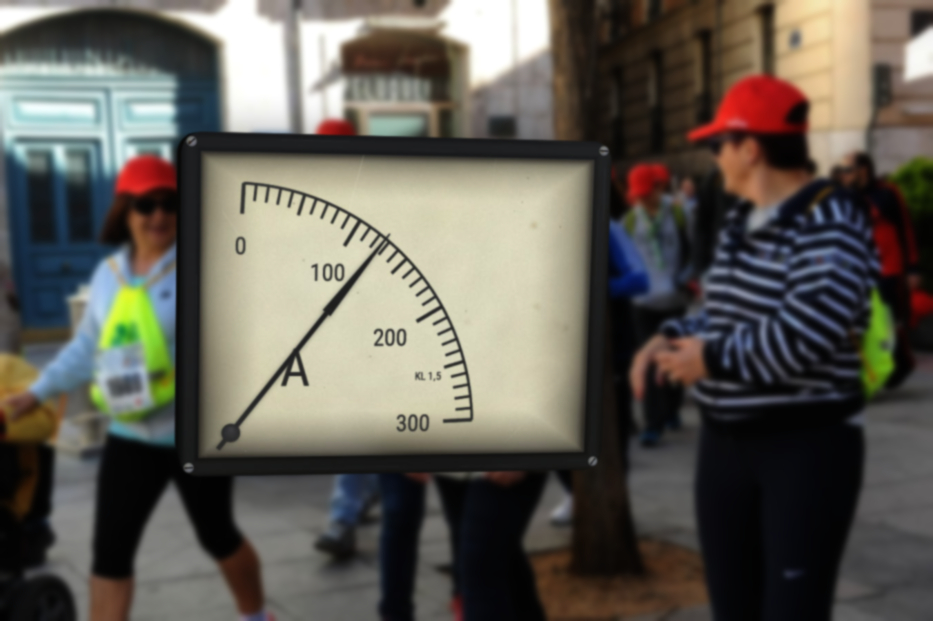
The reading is {"value": 125, "unit": "A"}
